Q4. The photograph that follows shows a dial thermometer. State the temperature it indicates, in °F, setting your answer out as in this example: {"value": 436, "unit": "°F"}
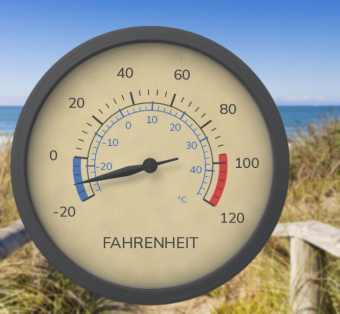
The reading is {"value": -12, "unit": "°F"}
